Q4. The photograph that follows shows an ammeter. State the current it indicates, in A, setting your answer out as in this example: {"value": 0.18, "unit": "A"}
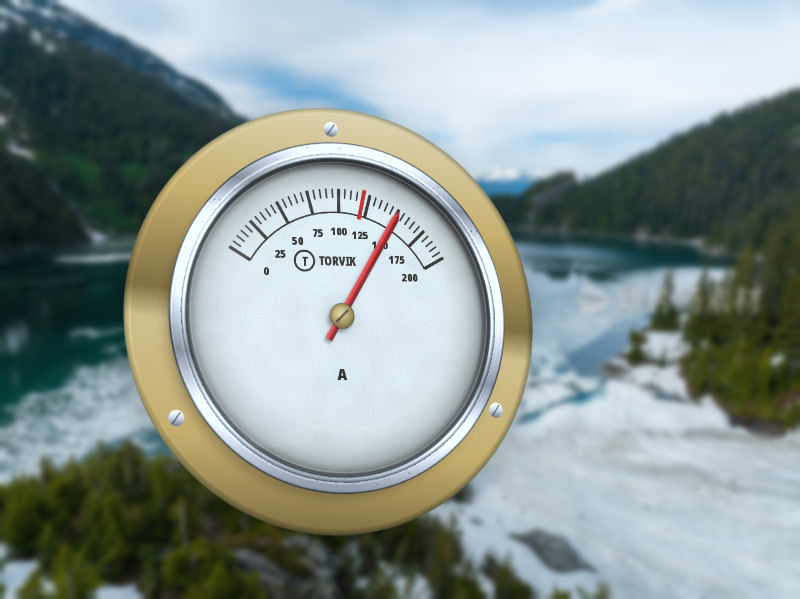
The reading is {"value": 150, "unit": "A"}
